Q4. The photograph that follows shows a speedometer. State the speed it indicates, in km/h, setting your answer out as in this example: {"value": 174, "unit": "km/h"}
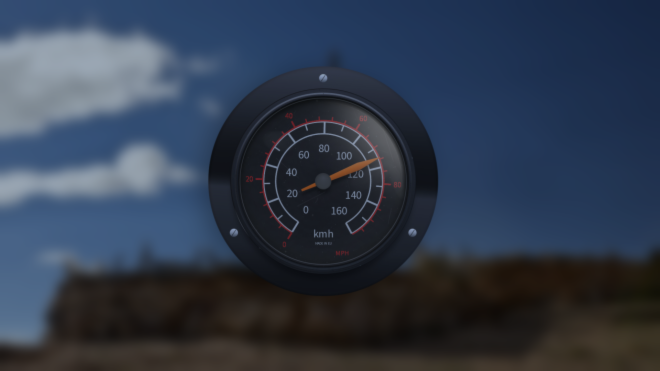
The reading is {"value": 115, "unit": "km/h"}
